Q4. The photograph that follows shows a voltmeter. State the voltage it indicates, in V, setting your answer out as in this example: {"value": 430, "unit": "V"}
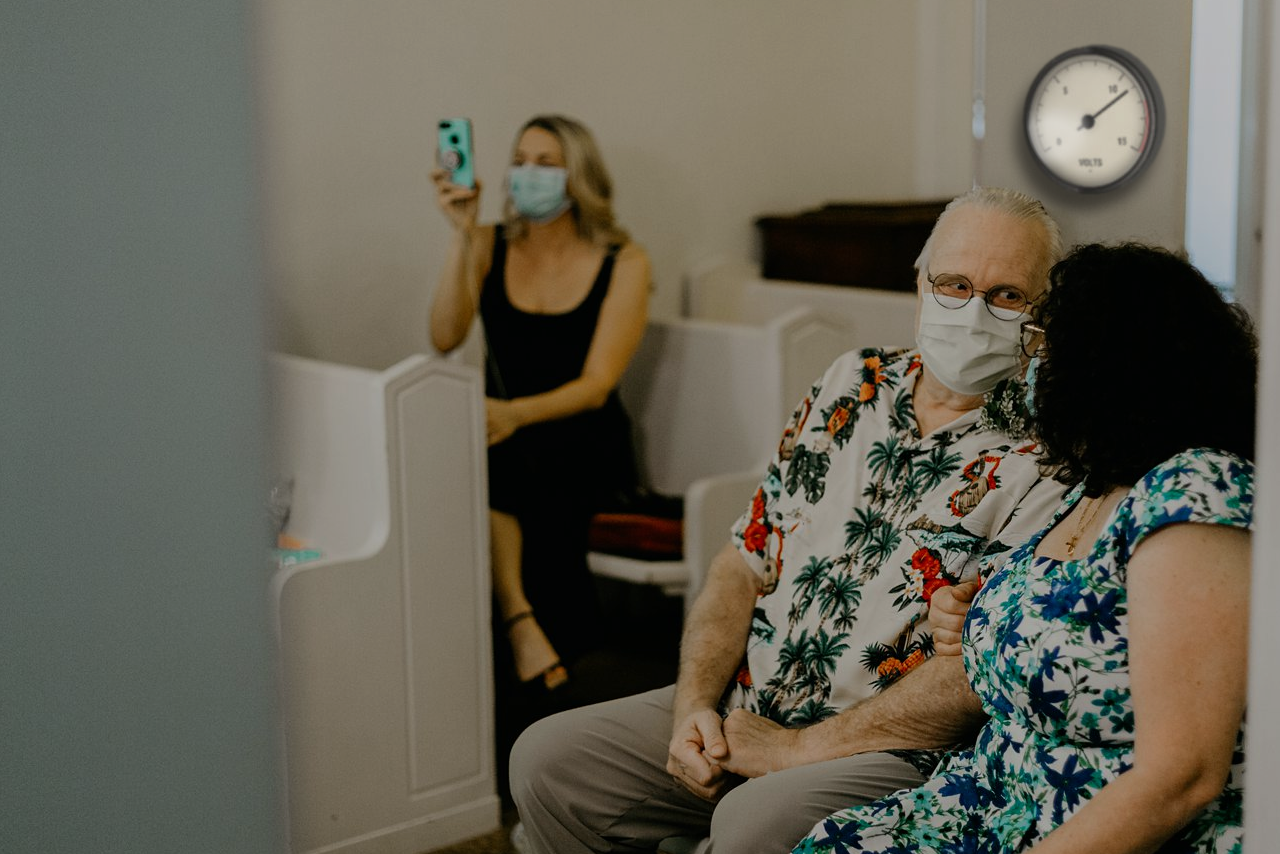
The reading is {"value": 11, "unit": "V"}
